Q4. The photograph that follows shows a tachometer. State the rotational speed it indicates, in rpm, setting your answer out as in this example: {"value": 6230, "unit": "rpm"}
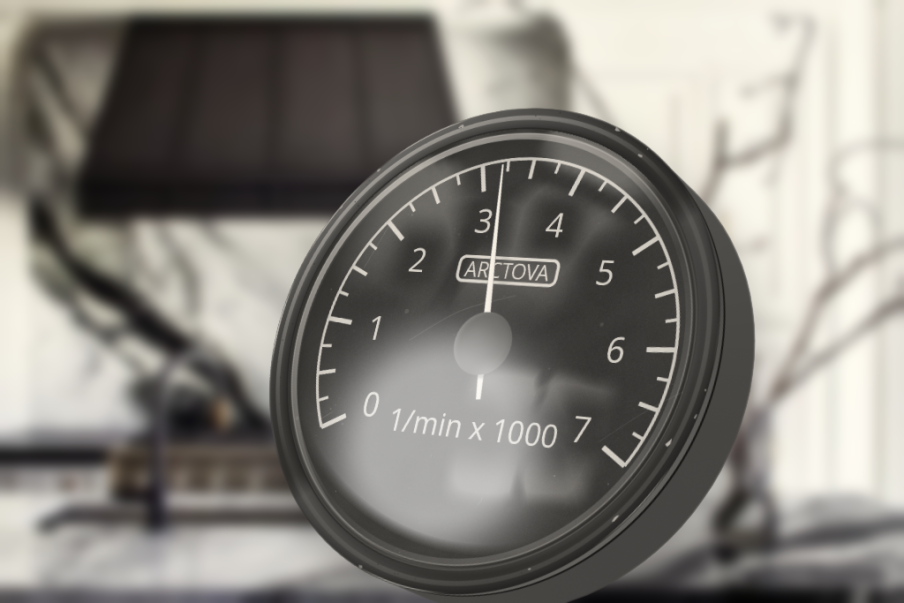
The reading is {"value": 3250, "unit": "rpm"}
